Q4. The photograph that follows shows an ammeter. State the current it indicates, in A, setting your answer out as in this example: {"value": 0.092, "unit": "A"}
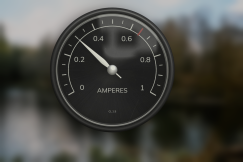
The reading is {"value": 0.3, "unit": "A"}
